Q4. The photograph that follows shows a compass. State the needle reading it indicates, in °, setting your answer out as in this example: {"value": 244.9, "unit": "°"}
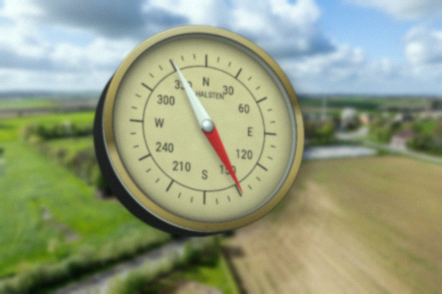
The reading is {"value": 150, "unit": "°"}
